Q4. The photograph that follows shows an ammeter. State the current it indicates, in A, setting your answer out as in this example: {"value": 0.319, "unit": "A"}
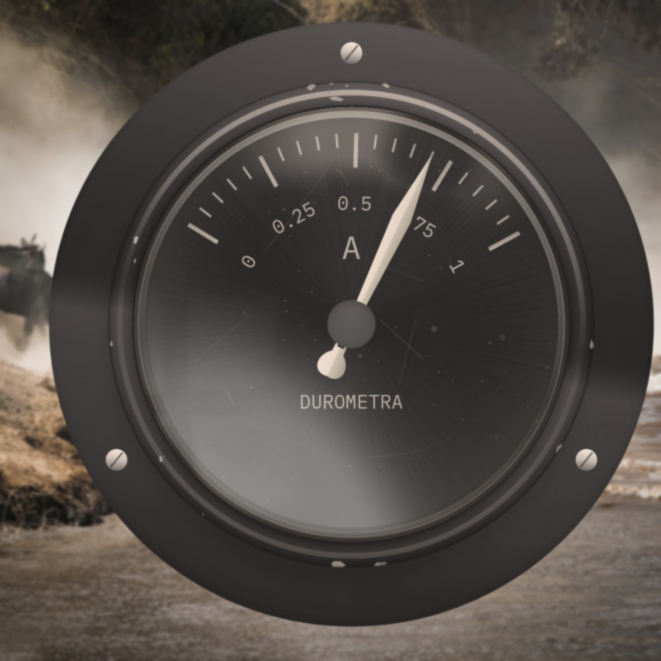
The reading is {"value": 0.7, "unit": "A"}
